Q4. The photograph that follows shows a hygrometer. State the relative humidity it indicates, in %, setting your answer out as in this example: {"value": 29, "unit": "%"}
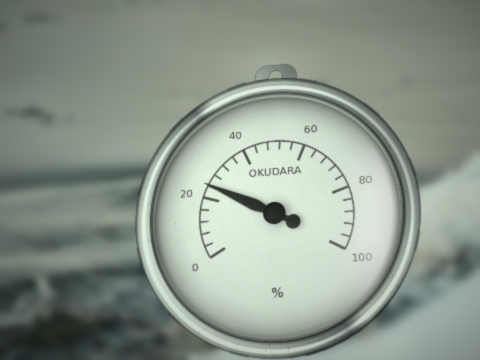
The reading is {"value": 24, "unit": "%"}
